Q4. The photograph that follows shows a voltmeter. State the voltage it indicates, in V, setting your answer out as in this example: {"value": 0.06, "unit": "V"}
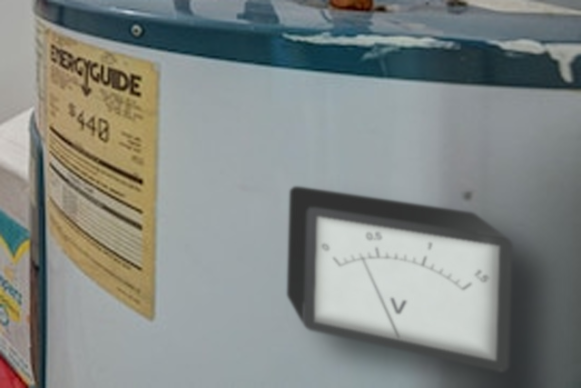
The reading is {"value": 0.3, "unit": "V"}
